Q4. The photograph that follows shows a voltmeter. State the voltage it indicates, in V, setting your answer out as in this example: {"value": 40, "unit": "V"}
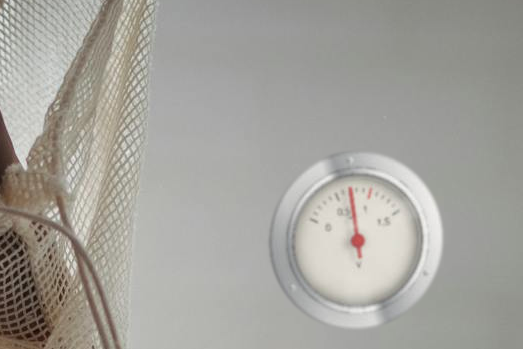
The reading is {"value": 0.7, "unit": "V"}
